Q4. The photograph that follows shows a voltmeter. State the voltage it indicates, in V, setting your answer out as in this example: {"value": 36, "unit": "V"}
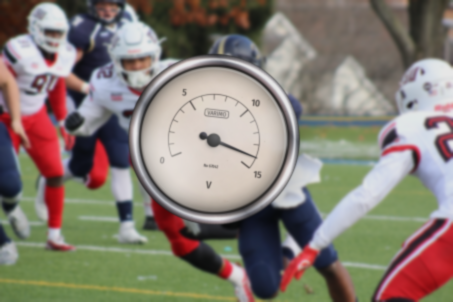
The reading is {"value": 14, "unit": "V"}
